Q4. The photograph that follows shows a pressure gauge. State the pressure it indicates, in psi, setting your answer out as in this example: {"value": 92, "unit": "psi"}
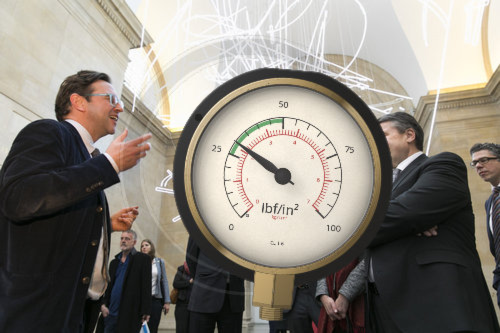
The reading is {"value": 30, "unit": "psi"}
